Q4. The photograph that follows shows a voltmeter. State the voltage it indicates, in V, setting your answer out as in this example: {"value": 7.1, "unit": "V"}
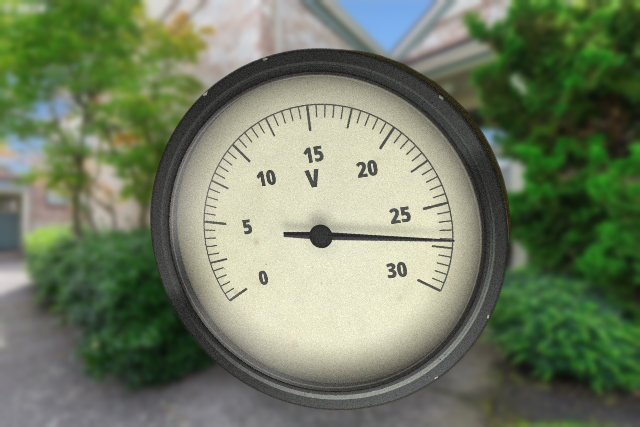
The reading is {"value": 27, "unit": "V"}
